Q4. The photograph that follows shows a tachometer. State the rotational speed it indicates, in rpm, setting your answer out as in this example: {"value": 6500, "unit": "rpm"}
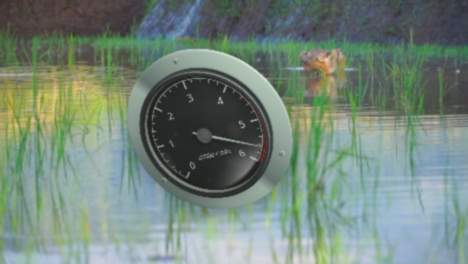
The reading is {"value": 5600, "unit": "rpm"}
